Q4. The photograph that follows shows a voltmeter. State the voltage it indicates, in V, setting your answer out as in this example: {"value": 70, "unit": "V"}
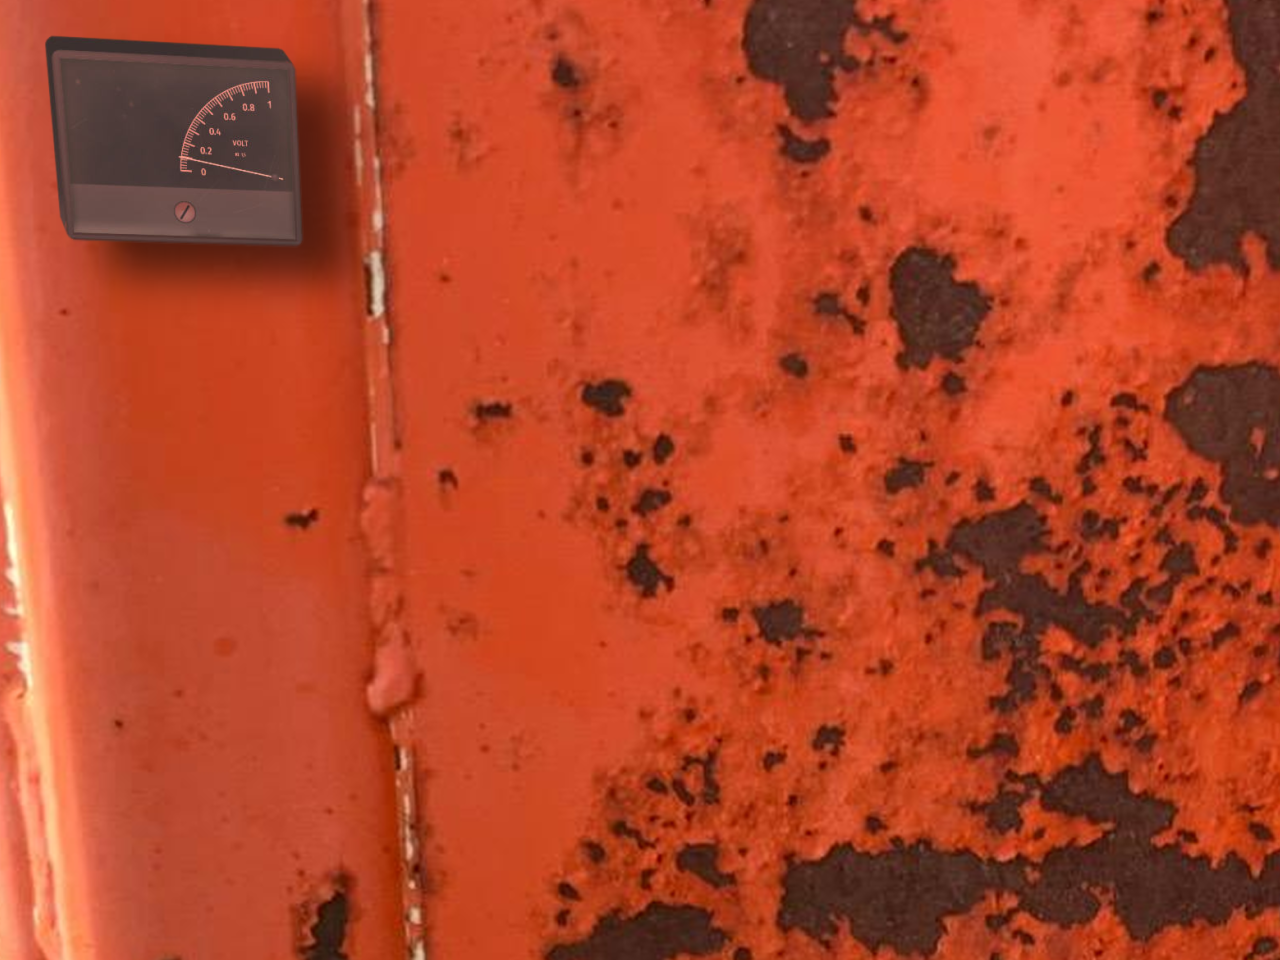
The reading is {"value": 0.1, "unit": "V"}
